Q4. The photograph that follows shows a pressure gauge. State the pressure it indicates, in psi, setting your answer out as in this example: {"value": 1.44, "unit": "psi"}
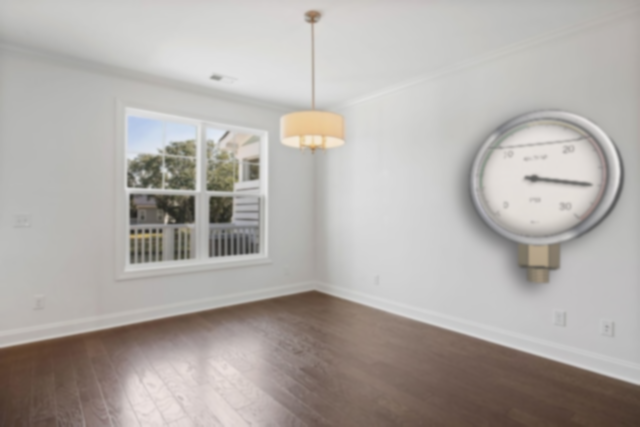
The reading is {"value": 26, "unit": "psi"}
